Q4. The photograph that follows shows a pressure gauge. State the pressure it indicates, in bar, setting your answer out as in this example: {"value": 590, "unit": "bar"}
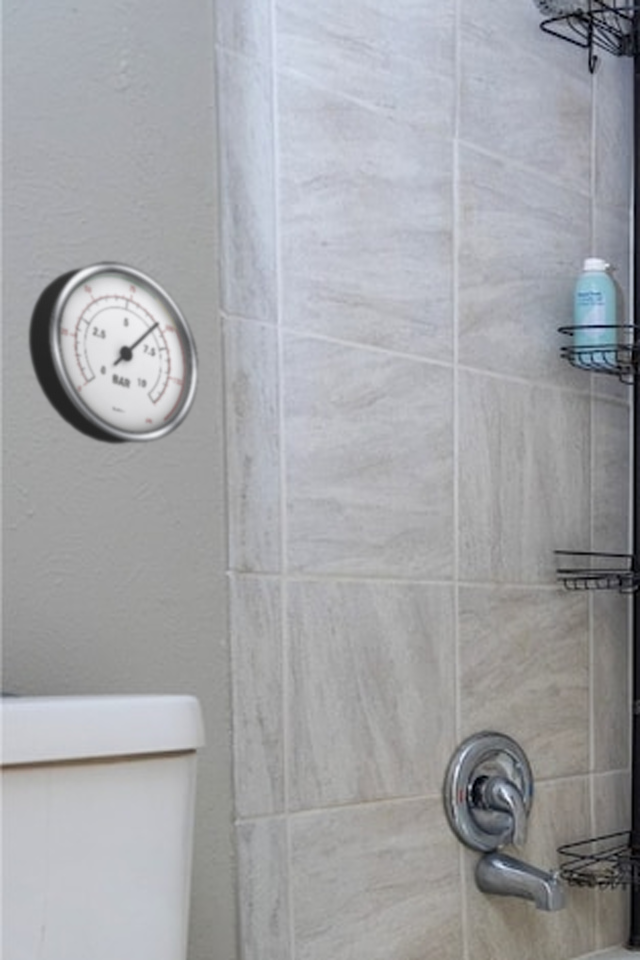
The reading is {"value": 6.5, "unit": "bar"}
